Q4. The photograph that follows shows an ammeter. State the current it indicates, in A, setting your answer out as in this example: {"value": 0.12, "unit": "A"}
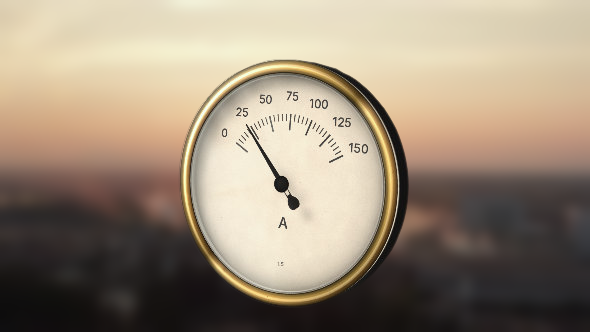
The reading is {"value": 25, "unit": "A"}
